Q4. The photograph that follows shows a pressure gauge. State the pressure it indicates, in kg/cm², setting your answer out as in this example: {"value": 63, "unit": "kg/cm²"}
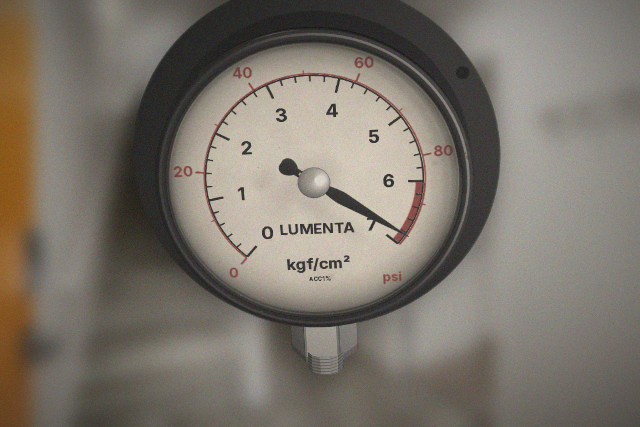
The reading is {"value": 6.8, "unit": "kg/cm²"}
